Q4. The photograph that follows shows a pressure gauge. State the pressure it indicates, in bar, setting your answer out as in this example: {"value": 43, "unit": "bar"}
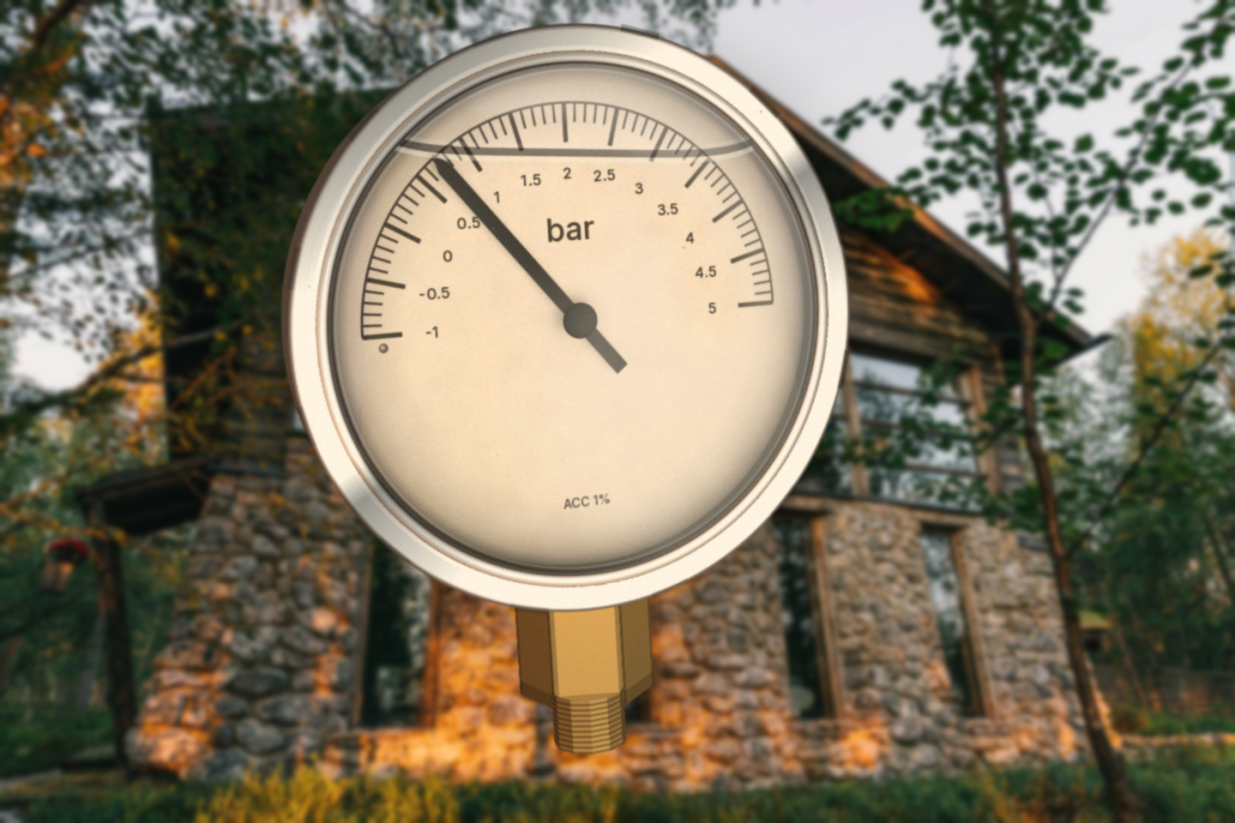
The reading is {"value": 0.7, "unit": "bar"}
